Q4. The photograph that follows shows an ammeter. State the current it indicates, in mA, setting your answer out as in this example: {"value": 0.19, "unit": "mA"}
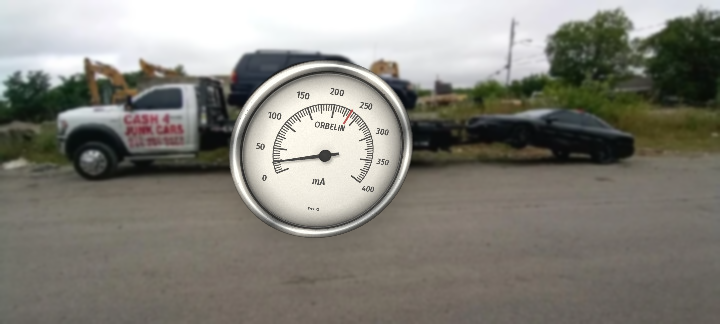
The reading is {"value": 25, "unit": "mA"}
